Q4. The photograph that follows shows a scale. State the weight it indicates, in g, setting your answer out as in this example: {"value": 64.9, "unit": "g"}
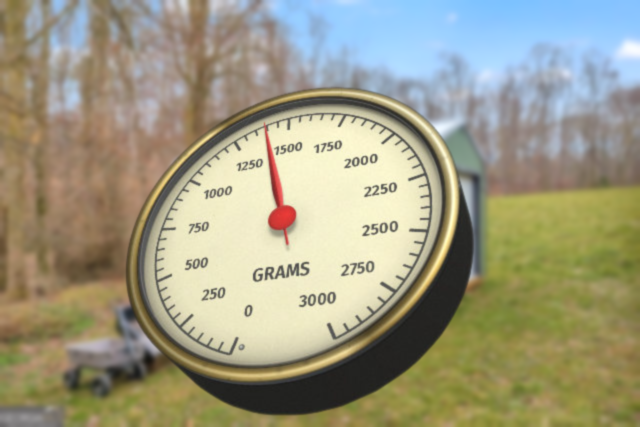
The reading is {"value": 1400, "unit": "g"}
